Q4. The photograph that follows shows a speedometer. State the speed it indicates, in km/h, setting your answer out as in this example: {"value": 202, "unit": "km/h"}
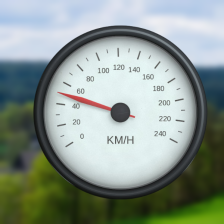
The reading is {"value": 50, "unit": "km/h"}
